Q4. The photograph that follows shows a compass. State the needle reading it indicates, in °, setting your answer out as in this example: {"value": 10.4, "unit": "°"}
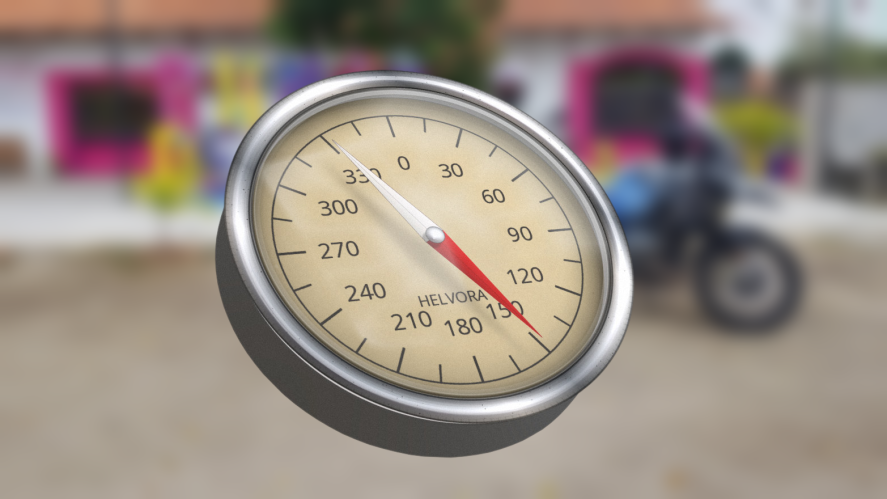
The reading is {"value": 150, "unit": "°"}
